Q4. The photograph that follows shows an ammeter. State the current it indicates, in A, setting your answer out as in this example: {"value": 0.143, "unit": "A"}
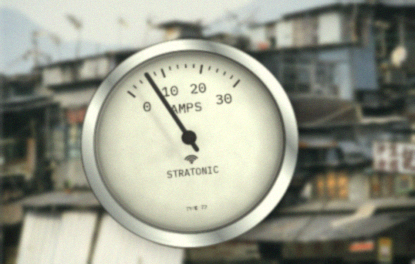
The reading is {"value": 6, "unit": "A"}
